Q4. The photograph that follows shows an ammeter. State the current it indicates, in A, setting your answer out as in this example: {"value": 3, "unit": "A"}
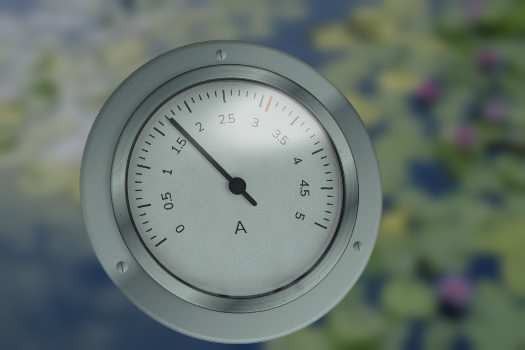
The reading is {"value": 1.7, "unit": "A"}
